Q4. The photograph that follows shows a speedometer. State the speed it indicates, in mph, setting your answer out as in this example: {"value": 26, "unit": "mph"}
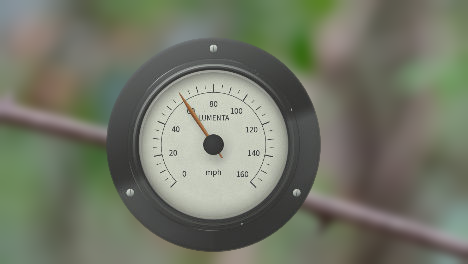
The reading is {"value": 60, "unit": "mph"}
